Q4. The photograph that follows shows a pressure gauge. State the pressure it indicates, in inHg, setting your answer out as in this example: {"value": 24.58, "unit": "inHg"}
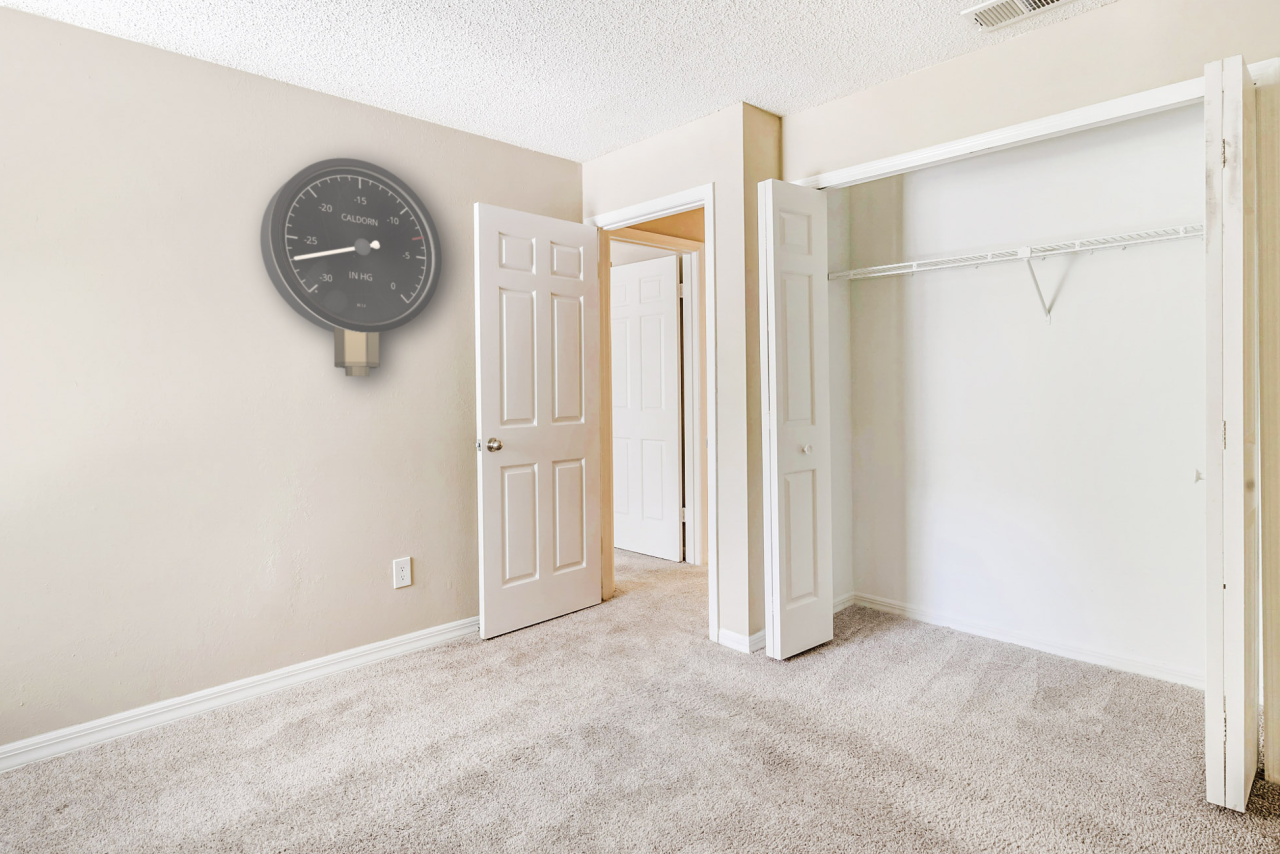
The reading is {"value": -27, "unit": "inHg"}
